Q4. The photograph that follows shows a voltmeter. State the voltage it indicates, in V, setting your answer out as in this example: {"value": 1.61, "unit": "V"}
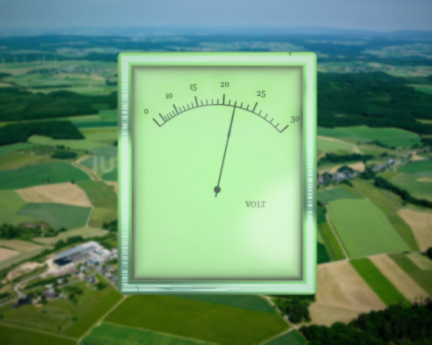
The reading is {"value": 22, "unit": "V"}
